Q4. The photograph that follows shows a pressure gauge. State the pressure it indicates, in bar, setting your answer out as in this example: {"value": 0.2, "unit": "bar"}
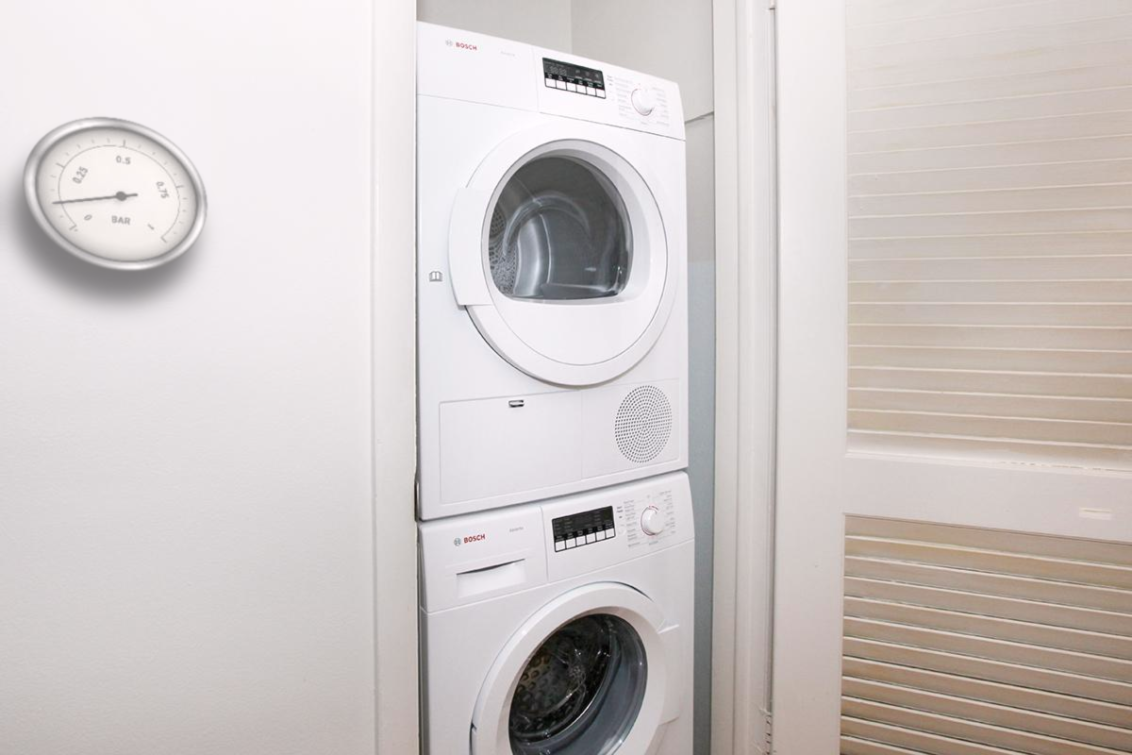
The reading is {"value": 0.1, "unit": "bar"}
